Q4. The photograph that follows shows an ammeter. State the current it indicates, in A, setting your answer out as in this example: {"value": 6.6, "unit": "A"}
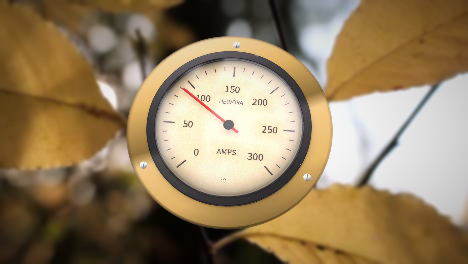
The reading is {"value": 90, "unit": "A"}
